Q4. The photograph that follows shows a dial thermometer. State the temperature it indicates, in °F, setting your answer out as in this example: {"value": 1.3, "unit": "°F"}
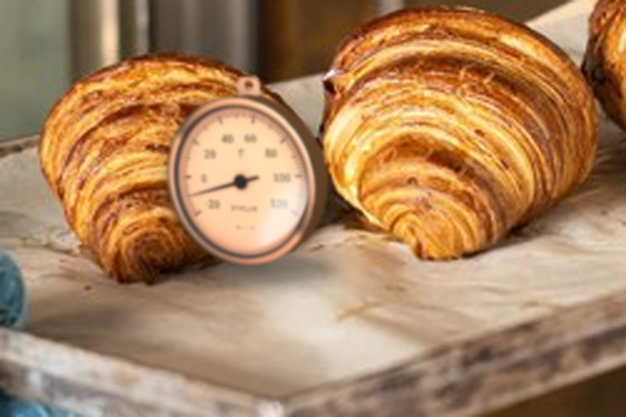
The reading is {"value": -10, "unit": "°F"}
